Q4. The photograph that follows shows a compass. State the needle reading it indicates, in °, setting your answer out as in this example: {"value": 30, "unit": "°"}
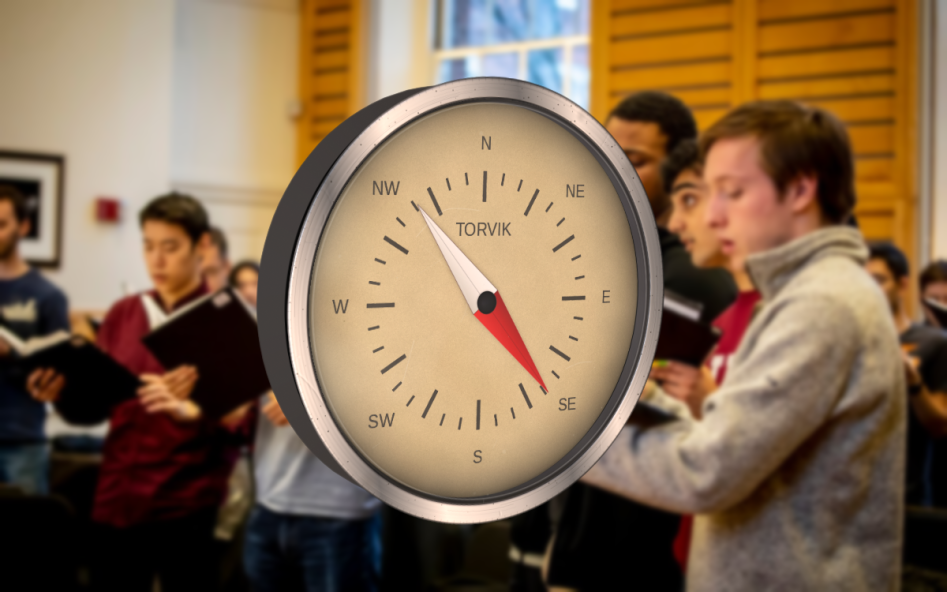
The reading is {"value": 140, "unit": "°"}
